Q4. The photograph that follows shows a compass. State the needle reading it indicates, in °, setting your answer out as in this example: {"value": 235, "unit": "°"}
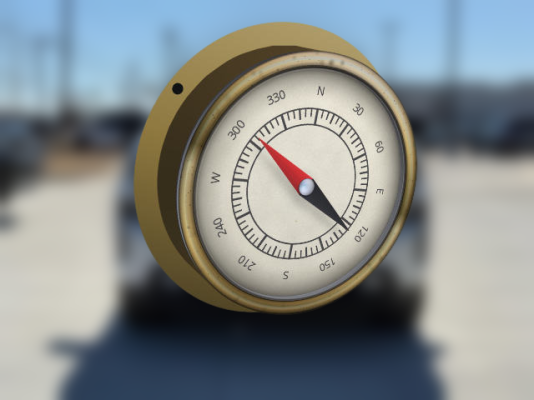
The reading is {"value": 305, "unit": "°"}
